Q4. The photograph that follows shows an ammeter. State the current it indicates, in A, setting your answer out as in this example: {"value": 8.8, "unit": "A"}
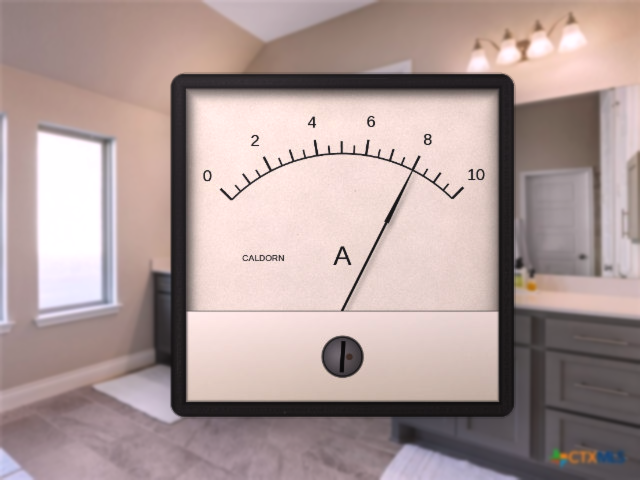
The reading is {"value": 8, "unit": "A"}
